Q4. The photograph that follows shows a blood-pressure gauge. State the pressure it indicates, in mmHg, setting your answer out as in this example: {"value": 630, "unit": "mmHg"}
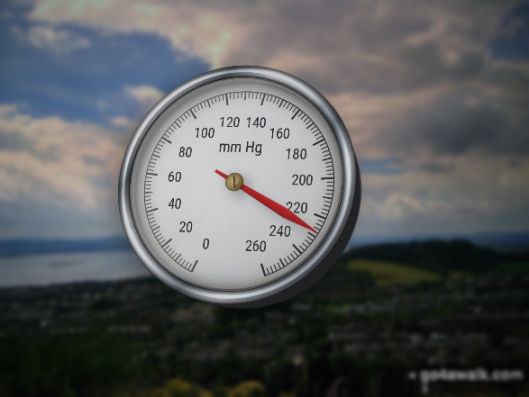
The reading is {"value": 228, "unit": "mmHg"}
